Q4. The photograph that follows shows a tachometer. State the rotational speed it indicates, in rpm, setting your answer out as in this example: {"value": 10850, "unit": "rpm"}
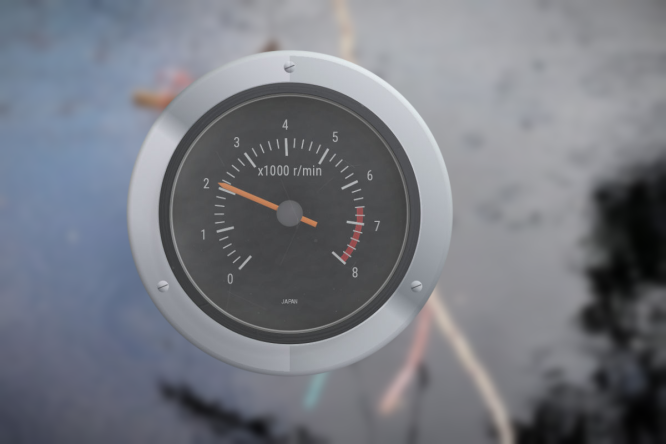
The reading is {"value": 2100, "unit": "rpm"}
